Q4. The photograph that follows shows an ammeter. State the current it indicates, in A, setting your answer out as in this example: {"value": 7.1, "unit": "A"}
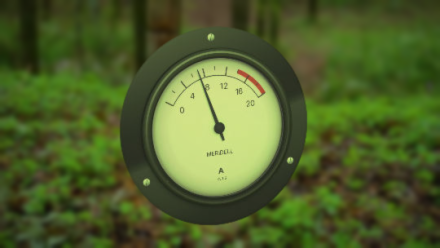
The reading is {"value": 7, "unit": "A"}
